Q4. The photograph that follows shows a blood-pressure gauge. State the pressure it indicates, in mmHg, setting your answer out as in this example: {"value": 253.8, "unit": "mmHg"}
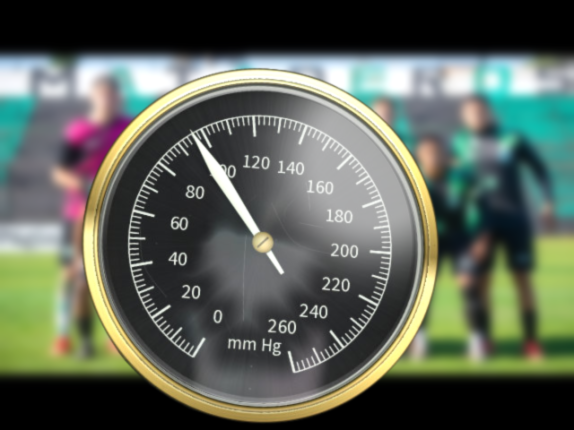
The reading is {"value": 96, "unit": "mmHg"}
